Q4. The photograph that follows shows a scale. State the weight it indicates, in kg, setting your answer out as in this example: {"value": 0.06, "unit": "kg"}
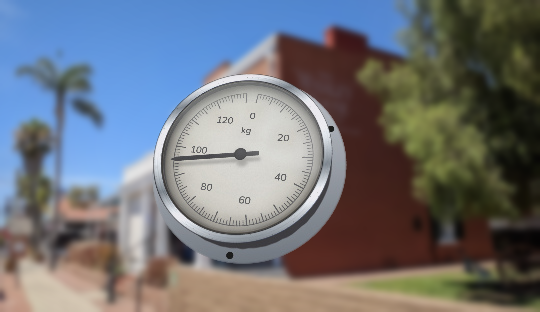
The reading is {"value": 95, "unit": "kg"}
